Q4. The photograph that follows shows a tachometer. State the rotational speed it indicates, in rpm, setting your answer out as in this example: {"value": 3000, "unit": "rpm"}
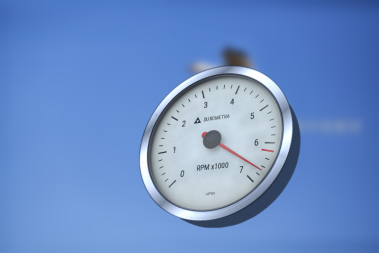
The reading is {"value": 6700, "unit": "rpm"}
